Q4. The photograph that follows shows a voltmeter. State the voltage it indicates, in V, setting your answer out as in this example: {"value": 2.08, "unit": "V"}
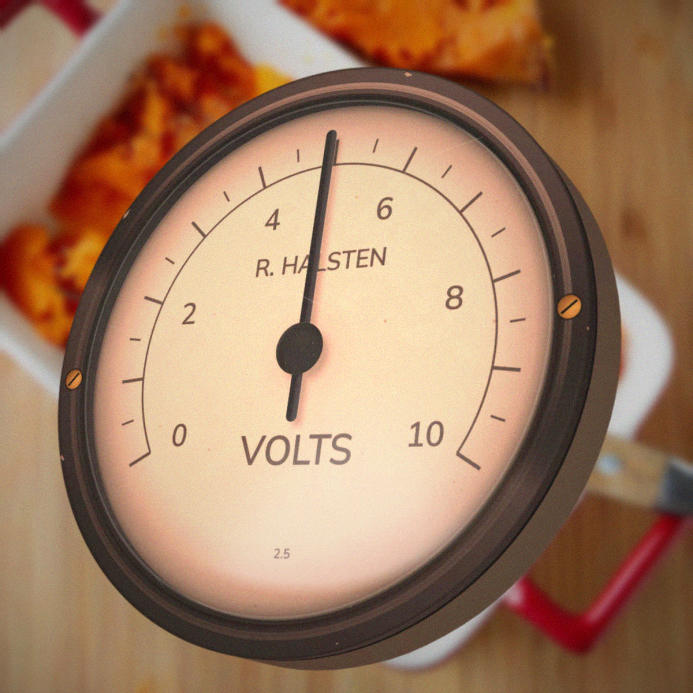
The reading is {"value": 5, "unit": "V"}
